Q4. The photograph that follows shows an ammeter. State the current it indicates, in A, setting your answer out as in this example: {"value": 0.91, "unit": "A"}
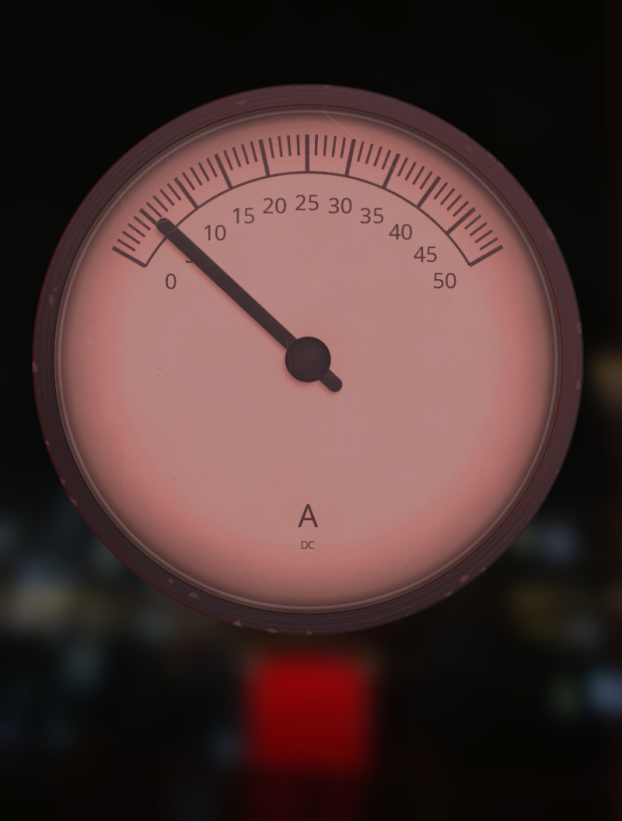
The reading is {"value": 5.5, "unit": "A"}
